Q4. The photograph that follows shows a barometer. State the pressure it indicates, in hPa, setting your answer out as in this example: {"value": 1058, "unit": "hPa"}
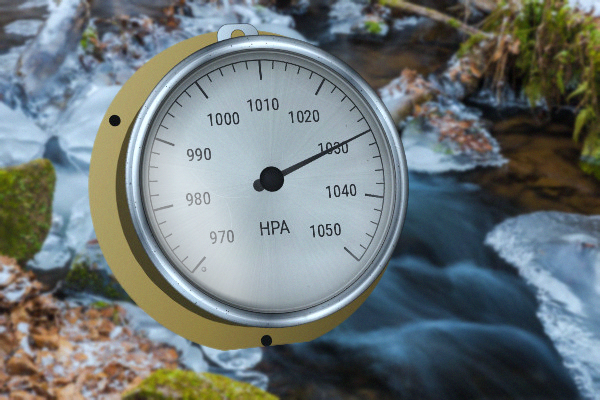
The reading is {"value": 1030, "unit": "hPa"}
